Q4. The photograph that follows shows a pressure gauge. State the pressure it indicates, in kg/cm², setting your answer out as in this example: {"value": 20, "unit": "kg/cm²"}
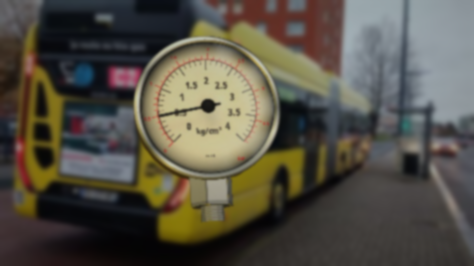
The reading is {"value": 0.5, "unit": "kg/cm²"}
